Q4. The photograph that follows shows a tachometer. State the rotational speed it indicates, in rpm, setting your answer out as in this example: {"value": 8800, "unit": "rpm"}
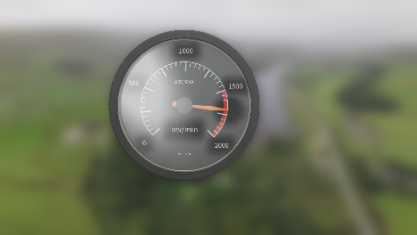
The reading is {"value": 1700, "unit": "rpm"}
